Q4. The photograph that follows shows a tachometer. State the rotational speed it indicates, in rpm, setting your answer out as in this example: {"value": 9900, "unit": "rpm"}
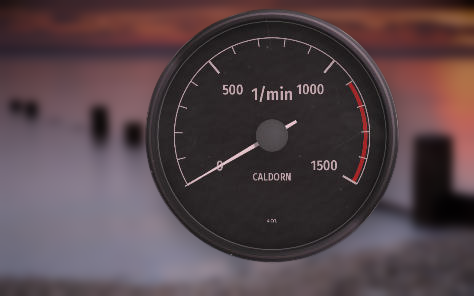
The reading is {"value": 0, "unit": "rpm"}
